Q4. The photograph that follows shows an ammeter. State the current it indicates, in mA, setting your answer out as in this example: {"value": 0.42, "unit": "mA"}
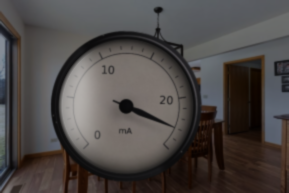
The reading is {"value": 23, "unit": "mA"}
